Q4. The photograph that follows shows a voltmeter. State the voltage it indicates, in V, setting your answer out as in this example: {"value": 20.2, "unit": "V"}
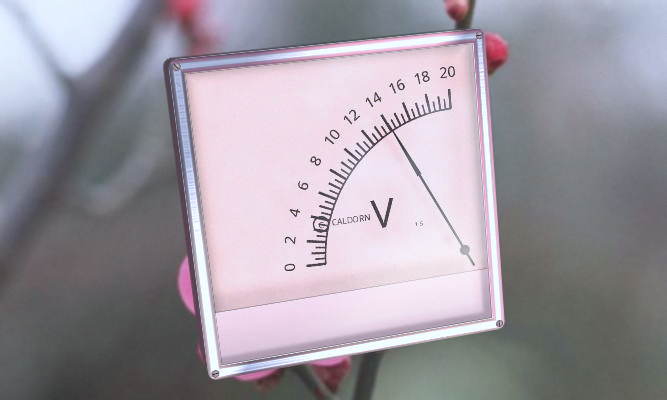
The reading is {"value": 14, "unit": "V"}
